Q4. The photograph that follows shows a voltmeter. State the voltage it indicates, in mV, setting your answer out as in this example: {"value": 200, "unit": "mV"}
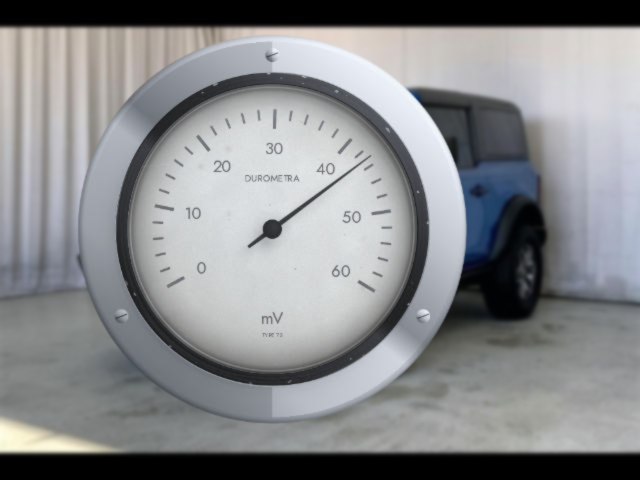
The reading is {"value": 43, "unit": "mV"}
